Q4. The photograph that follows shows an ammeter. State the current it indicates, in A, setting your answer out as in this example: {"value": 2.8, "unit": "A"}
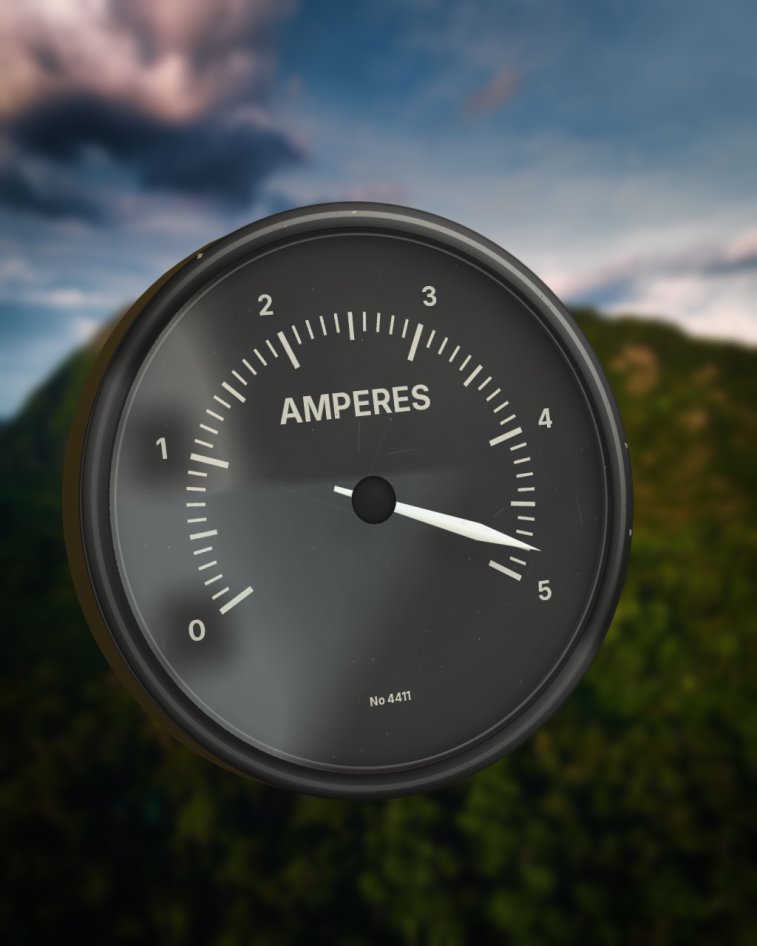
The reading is {"value": 4.8, "unit": "A"}
